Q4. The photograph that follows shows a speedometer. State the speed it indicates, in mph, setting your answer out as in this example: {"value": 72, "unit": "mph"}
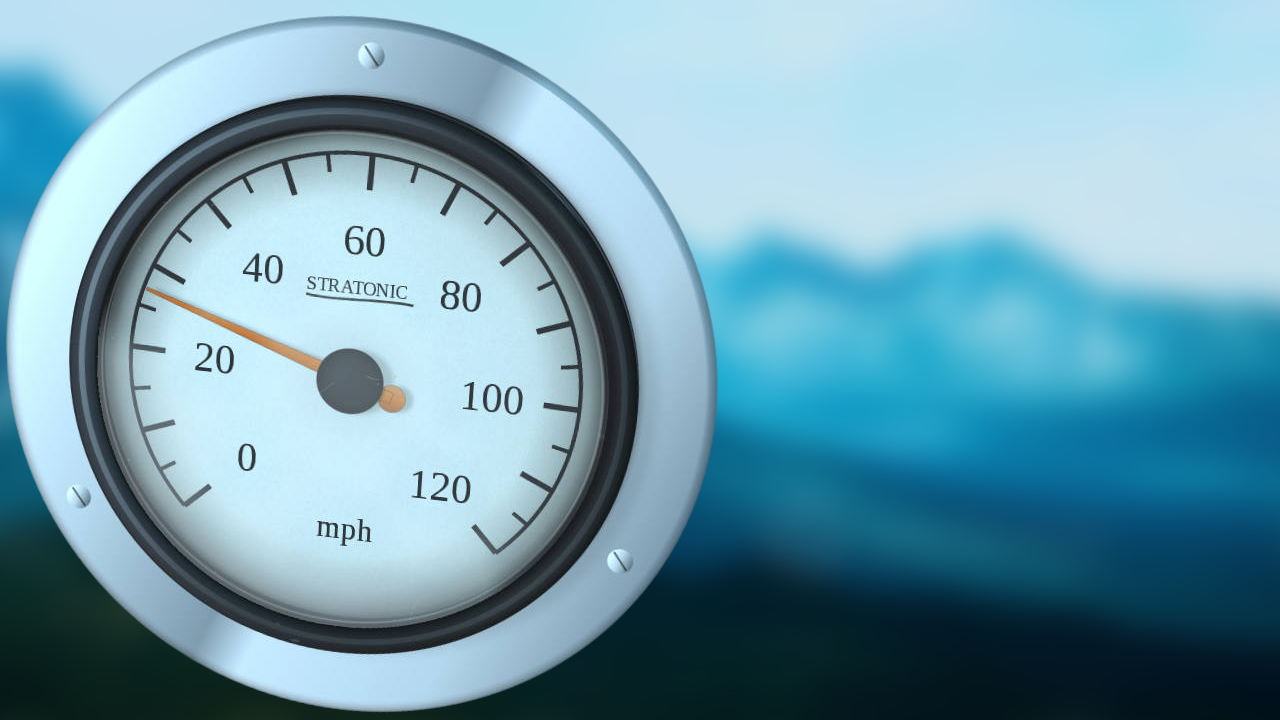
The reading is {"value": 27.5, "unit": "mph"}
